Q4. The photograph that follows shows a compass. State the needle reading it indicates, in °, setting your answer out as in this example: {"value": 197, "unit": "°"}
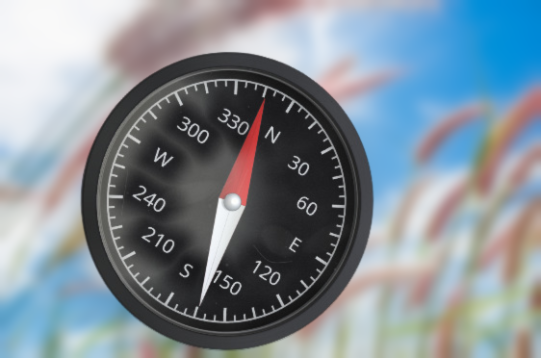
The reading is {"value": 345, "unit": "°"}
